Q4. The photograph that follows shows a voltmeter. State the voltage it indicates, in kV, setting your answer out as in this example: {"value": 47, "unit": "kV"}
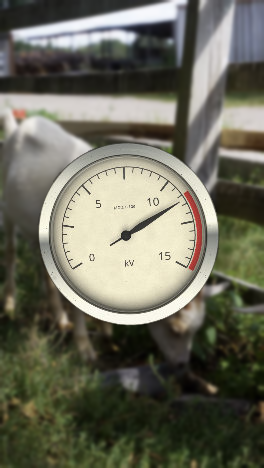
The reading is {"value": 11.25, "unit": "kV"}
